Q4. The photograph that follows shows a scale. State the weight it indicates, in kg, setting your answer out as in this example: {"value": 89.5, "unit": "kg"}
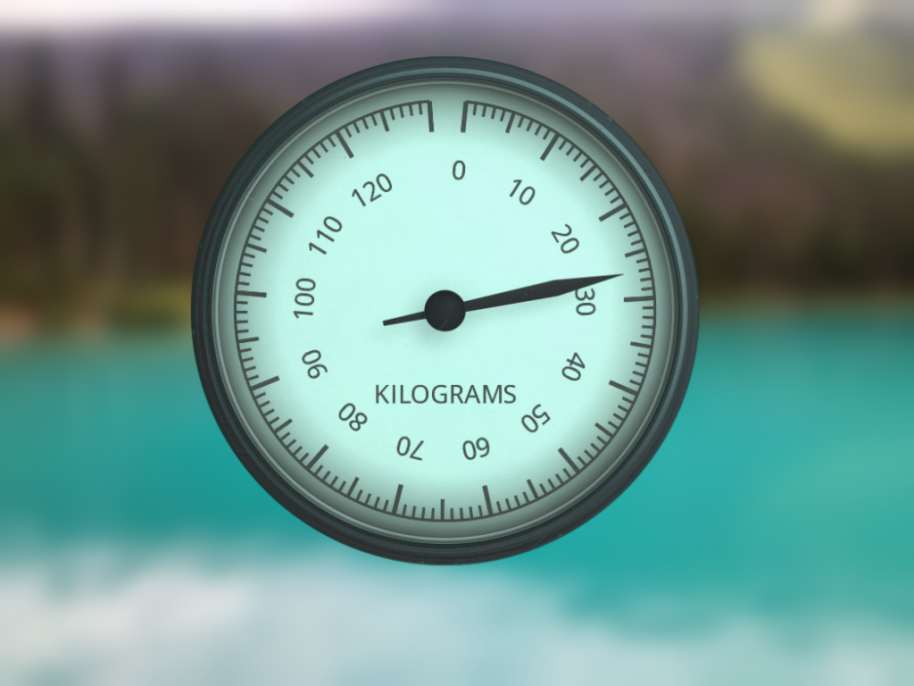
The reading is {"value": 27, "unit": "kg"}
